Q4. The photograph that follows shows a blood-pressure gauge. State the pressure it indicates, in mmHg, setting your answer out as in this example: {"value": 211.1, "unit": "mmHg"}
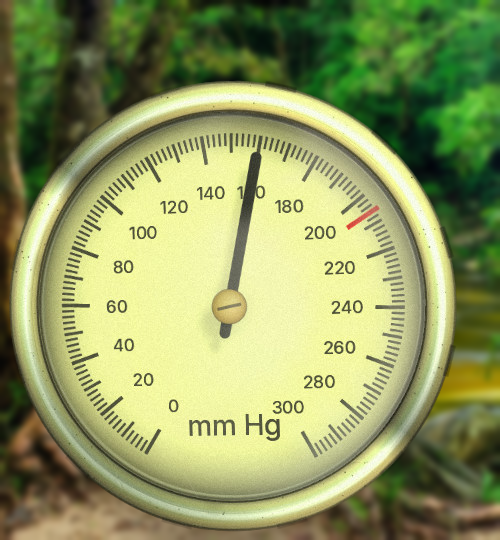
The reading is {"value": 160, "unit": "mmHg"}
